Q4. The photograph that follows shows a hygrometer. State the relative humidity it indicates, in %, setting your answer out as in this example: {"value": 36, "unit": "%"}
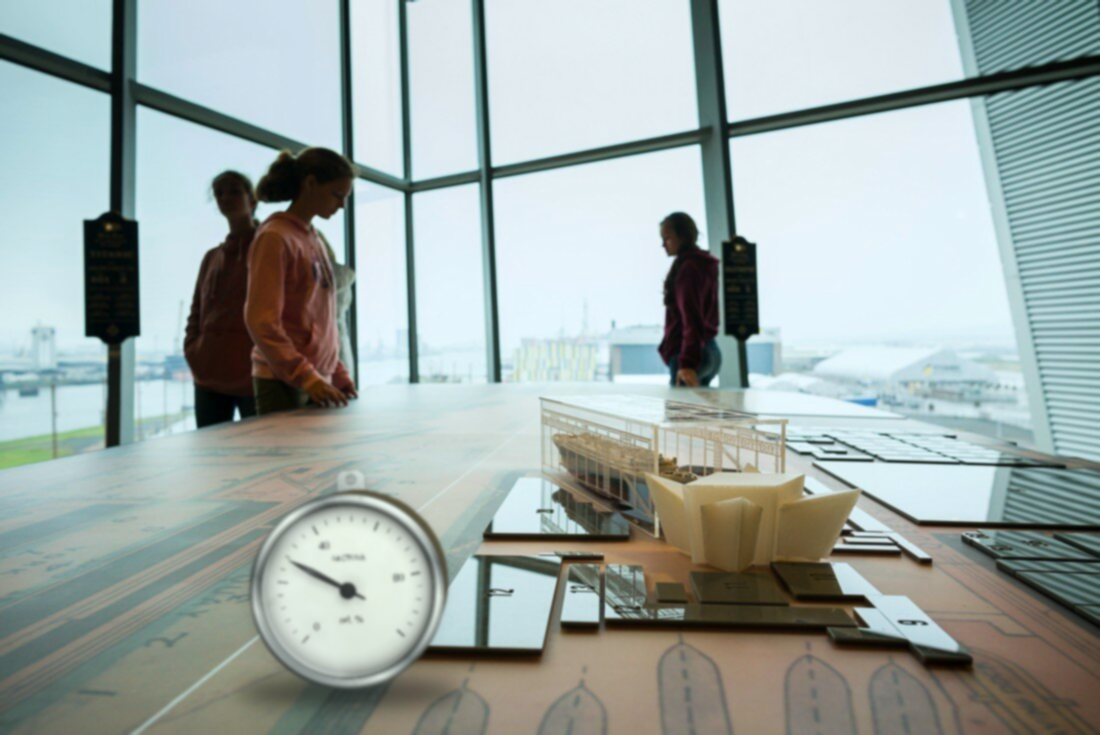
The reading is {"value": 28, "unit": "%"}
